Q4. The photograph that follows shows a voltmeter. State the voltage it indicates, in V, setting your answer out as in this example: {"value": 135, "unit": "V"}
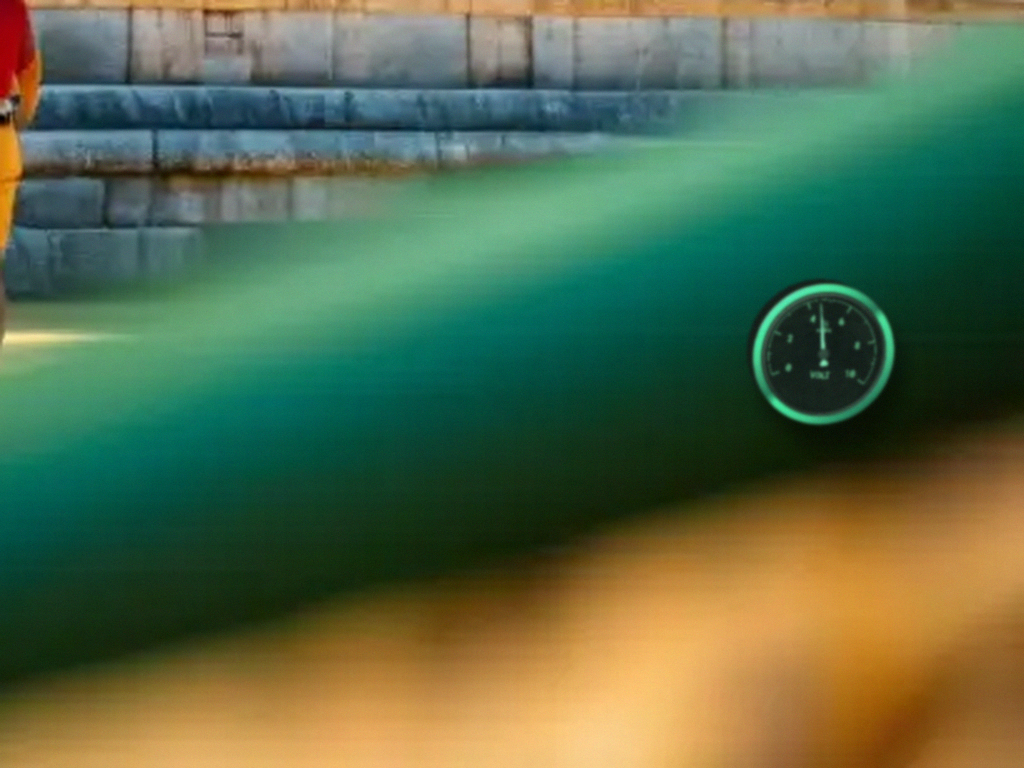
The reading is {"value": 4.5, "unit": "V"}
